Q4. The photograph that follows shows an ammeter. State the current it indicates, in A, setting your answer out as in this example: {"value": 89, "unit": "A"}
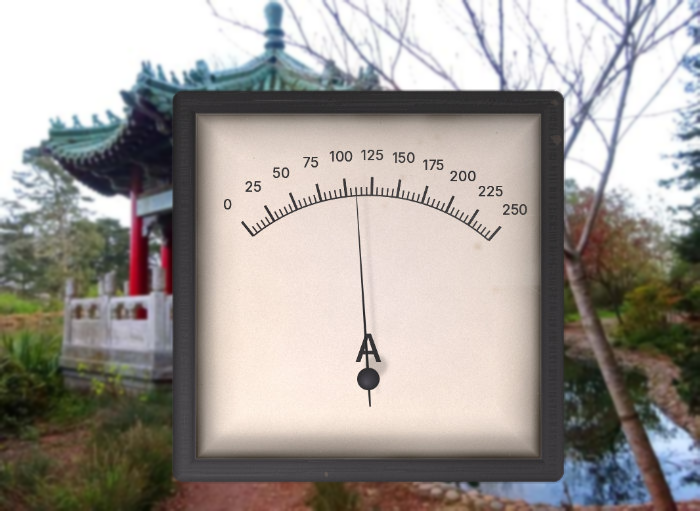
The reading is {"value": 110, "unit": "A"}
